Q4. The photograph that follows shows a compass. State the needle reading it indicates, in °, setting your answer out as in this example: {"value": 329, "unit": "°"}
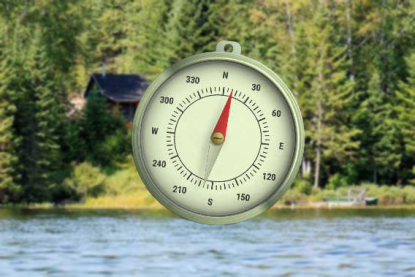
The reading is {"value": 10, "unit": "°"}
